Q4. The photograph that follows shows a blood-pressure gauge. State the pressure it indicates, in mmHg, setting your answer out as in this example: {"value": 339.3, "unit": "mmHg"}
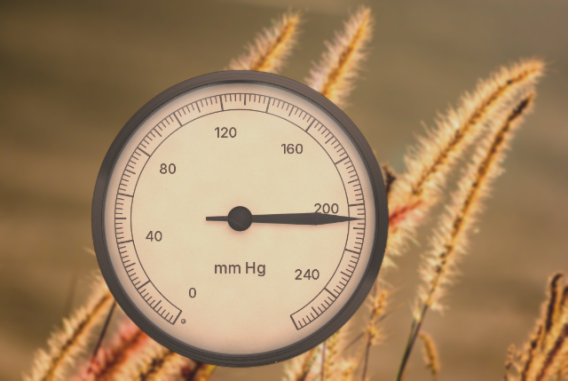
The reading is {"value": 206, "unit": "mmHg"}
